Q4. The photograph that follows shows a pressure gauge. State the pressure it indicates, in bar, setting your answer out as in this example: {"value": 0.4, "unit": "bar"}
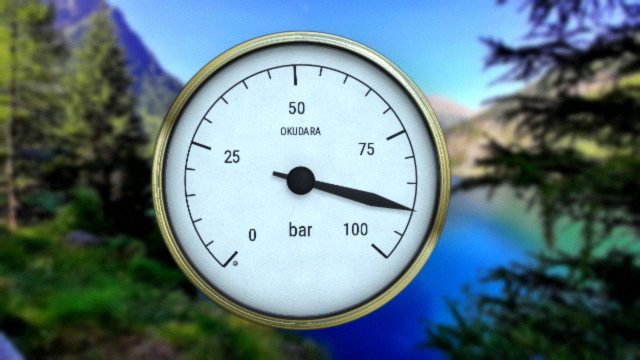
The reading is {"value": 90, "unit": "bar"}
